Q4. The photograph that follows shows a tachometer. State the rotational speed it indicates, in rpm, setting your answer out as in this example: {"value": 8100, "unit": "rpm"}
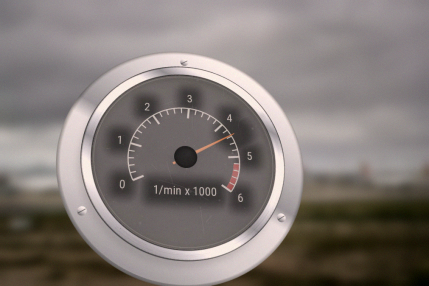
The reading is {"value": 4400, "unit": "rpm"}
